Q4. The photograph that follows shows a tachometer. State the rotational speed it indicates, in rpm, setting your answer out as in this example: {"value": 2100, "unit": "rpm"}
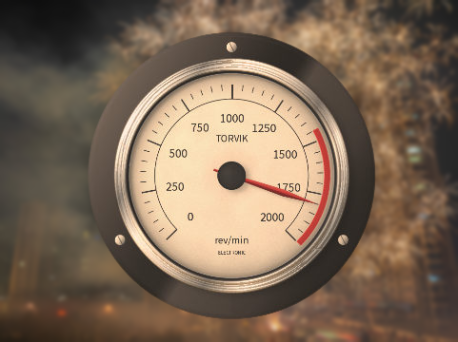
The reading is {"value": 1800, "unit": "rpm"}
